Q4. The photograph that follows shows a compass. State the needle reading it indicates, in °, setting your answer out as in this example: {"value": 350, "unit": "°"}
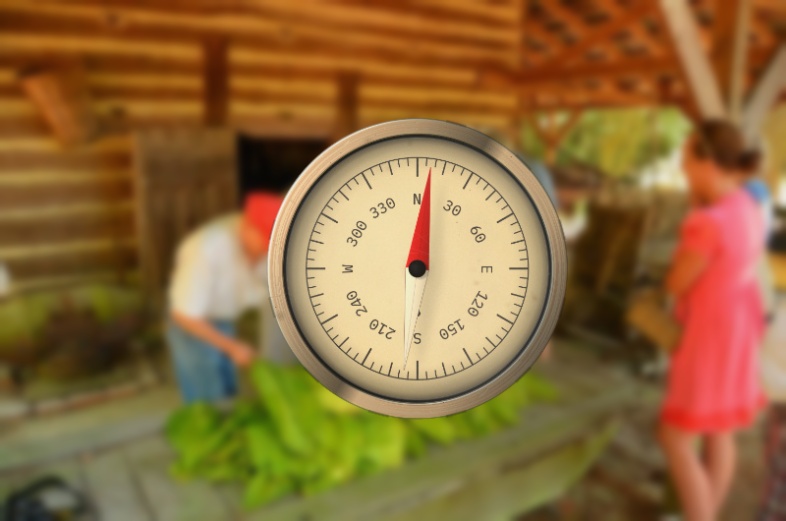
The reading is {"value": 7.5, "unit": "°"}
